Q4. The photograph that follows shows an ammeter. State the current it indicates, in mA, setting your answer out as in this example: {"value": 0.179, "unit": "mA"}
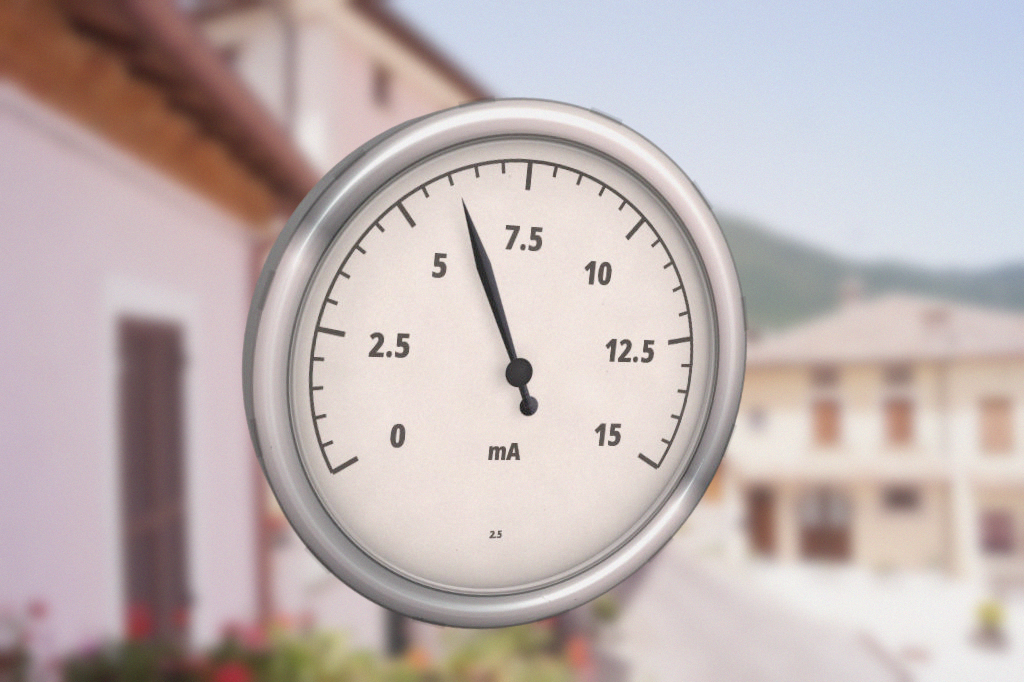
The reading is {"value": 6, "unit": "mA"}
